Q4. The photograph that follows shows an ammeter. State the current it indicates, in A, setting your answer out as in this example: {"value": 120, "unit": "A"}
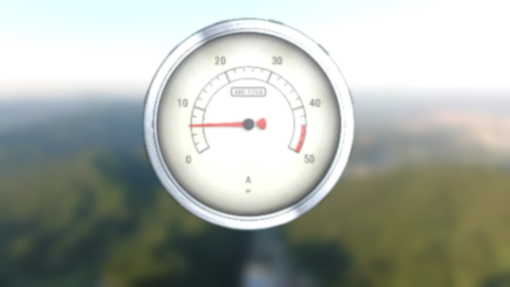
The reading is {"value": 6, "unit": "A"}
